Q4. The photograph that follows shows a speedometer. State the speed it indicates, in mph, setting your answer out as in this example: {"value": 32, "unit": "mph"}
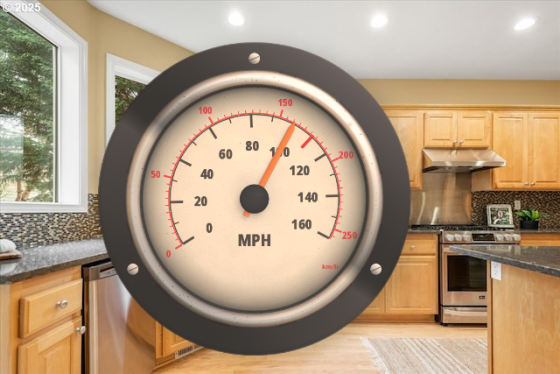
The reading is {"value": 100, "unit": "mph"}
